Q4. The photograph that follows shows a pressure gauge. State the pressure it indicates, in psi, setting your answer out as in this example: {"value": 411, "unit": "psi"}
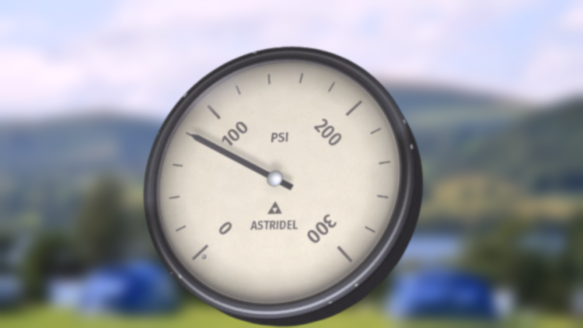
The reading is {"value": 80, "unit": "psi"}
